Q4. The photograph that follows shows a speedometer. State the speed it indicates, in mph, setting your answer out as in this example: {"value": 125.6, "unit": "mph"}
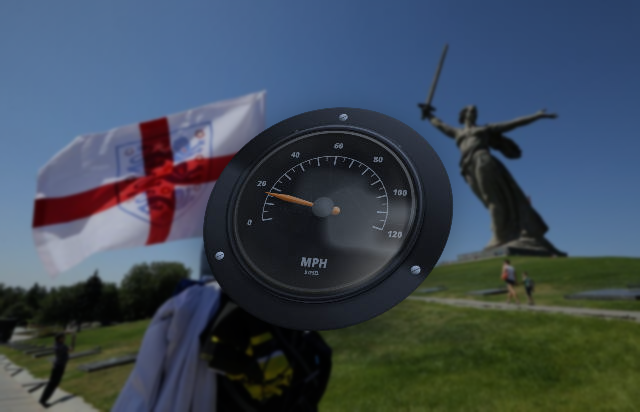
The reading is {"value": 15, "unit": "mph"}
